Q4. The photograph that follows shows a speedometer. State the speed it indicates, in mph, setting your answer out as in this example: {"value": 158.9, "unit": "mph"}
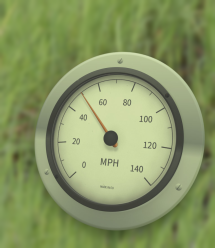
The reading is {"value": 50, "unit": "mph"}
